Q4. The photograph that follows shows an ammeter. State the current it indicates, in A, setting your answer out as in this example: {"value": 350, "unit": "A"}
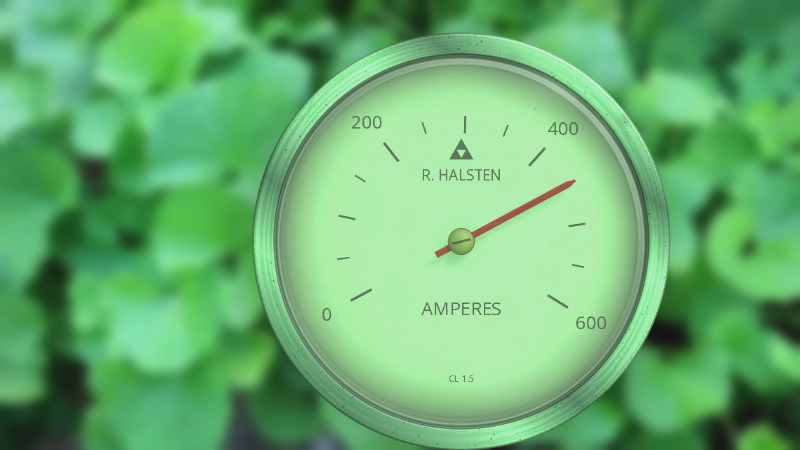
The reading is {"value": 450, "unit": "A"}
